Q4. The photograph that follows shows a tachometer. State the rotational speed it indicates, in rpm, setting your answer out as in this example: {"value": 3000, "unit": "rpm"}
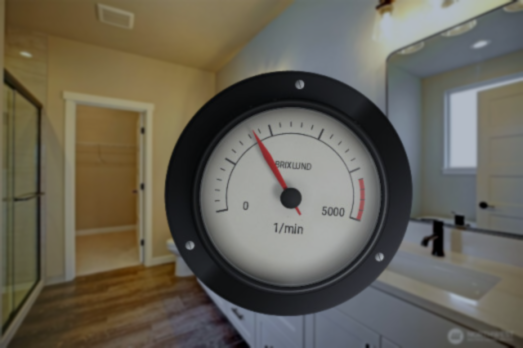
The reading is {"value": 1700, "unit": "rpm"}
